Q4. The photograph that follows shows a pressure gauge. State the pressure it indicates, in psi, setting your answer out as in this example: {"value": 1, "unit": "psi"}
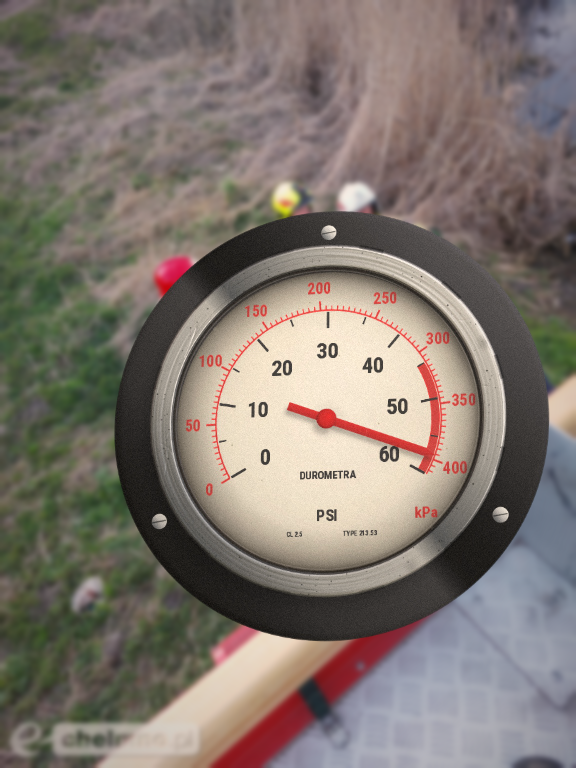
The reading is {"value": 57.5, "unit": "psi"}
